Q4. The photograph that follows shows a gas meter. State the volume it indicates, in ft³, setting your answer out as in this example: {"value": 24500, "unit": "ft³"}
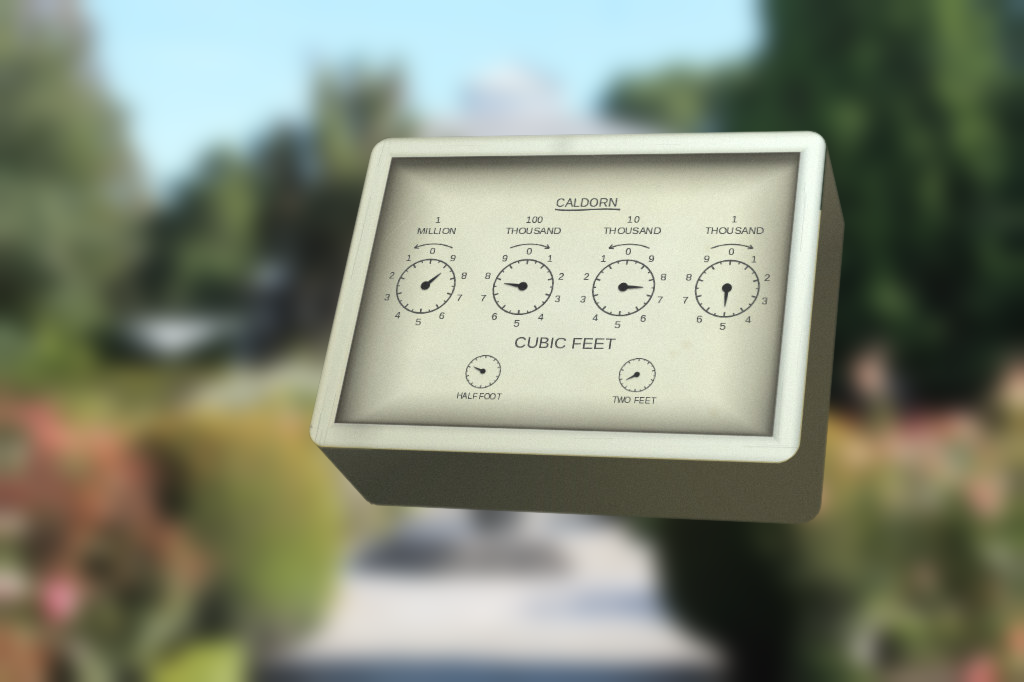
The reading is {"value": 877500, "unit": "ft³"}
